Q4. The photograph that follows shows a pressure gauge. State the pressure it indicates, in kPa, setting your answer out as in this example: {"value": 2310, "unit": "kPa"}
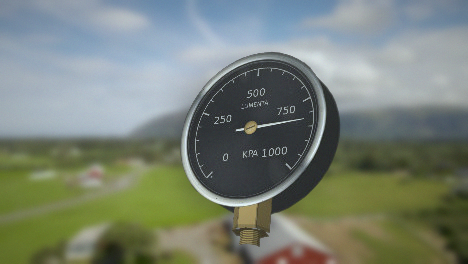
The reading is {"value": 825, "unit": "kPa"}
